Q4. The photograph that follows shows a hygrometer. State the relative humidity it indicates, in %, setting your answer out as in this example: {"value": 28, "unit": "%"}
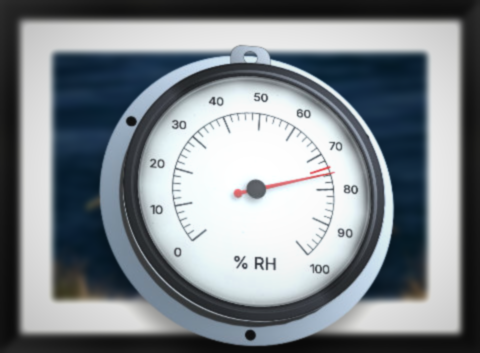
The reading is {"value": 76, "unit": "%"}
